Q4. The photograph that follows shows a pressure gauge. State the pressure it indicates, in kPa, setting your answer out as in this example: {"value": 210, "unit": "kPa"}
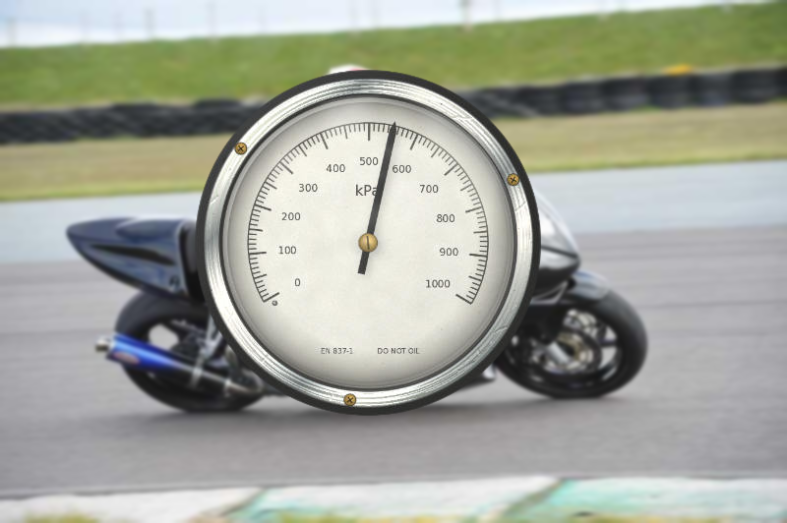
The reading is {"value": 550, "unit": "kPa"}
